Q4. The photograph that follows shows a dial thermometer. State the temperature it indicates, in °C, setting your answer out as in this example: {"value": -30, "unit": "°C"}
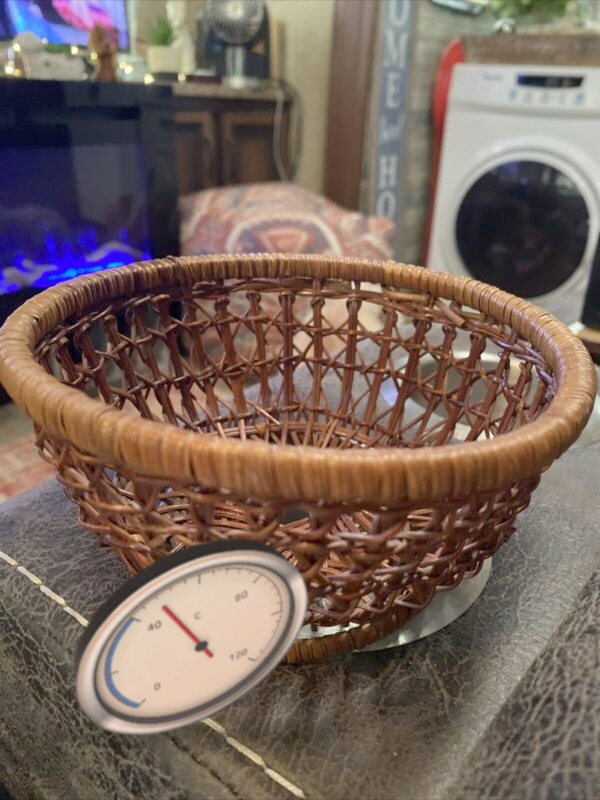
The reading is {"value": 48, "unit": "°C"}
